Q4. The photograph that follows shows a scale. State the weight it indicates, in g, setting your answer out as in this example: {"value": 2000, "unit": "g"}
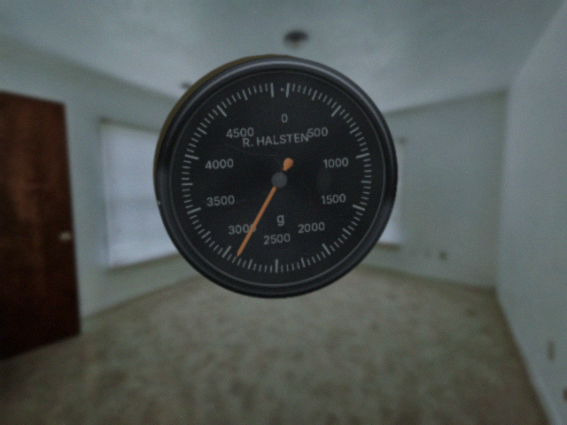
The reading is {"value": 2900, "unit": "g"}
